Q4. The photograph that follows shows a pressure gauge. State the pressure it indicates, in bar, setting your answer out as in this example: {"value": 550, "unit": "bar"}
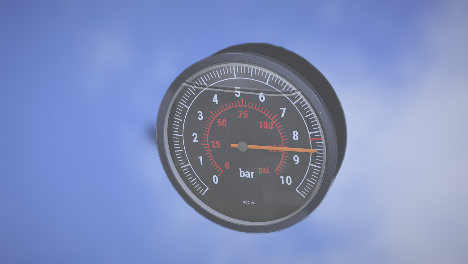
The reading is {"value": 8.5, "unit": "bar"}
